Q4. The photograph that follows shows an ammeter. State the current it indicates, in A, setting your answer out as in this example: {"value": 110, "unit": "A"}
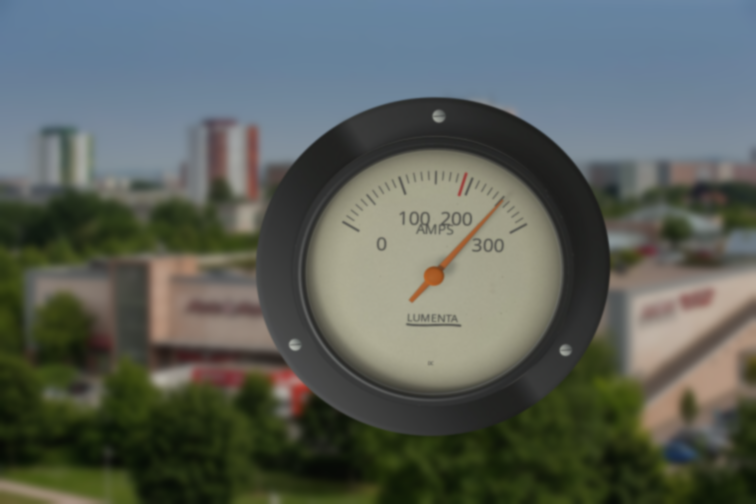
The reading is {"value": 250, "unit": "A"}
